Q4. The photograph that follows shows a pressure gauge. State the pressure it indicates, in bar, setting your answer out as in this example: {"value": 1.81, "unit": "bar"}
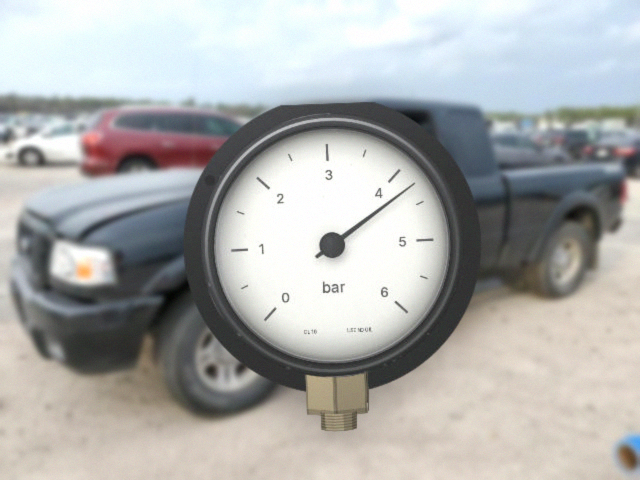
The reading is {"value": 4.25, "unit": "bar"}
